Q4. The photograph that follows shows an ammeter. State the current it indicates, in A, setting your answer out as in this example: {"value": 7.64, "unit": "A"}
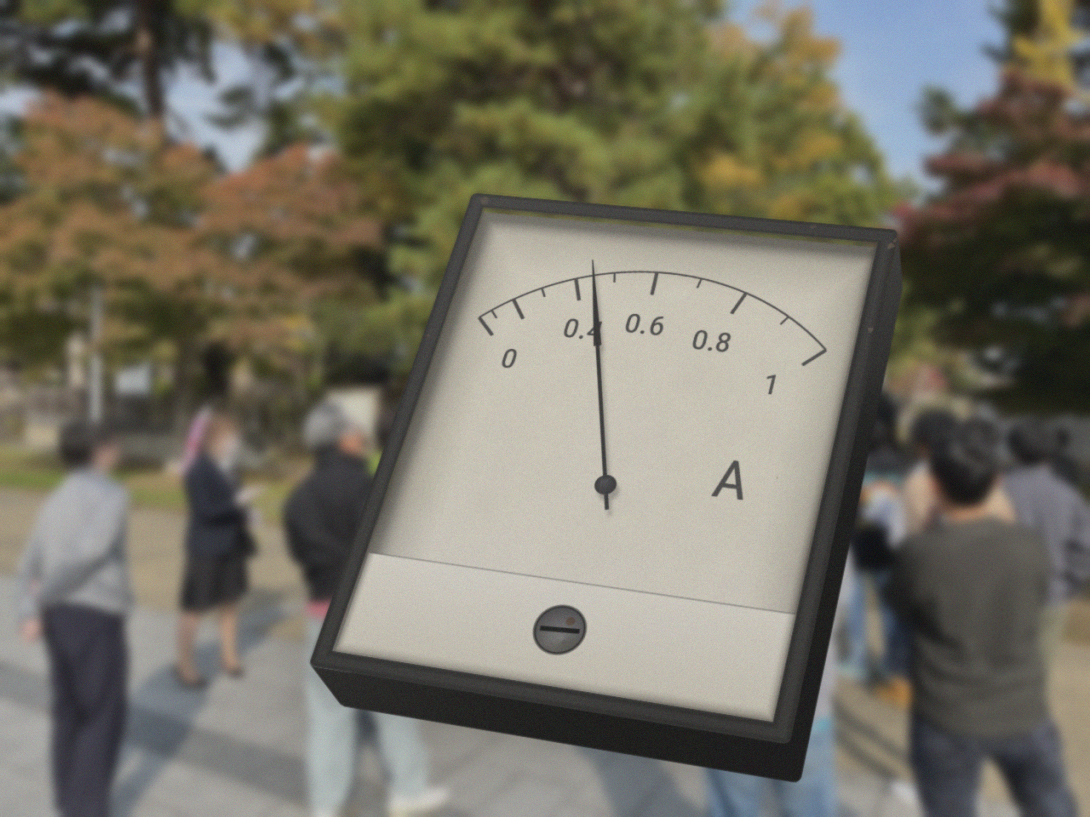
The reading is {"value": 0.45, "unit": "A"}
